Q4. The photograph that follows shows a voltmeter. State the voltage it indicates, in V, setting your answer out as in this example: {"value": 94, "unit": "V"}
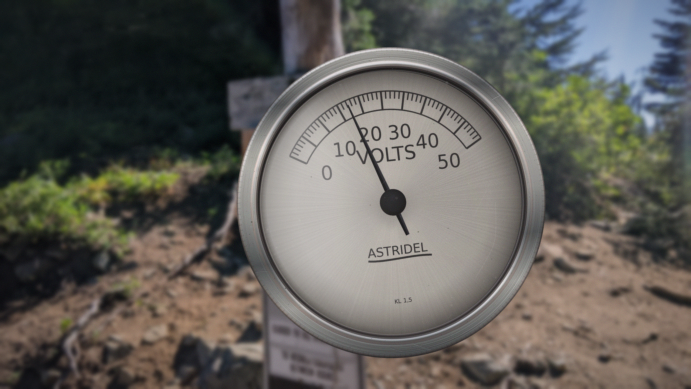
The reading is {"value": 17, "unit": "V"}
